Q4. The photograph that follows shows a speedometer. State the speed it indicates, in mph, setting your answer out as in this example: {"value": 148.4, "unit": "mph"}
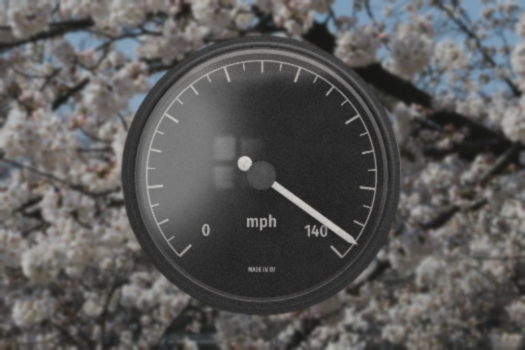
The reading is {"value": 135, "unit": "mph"}
